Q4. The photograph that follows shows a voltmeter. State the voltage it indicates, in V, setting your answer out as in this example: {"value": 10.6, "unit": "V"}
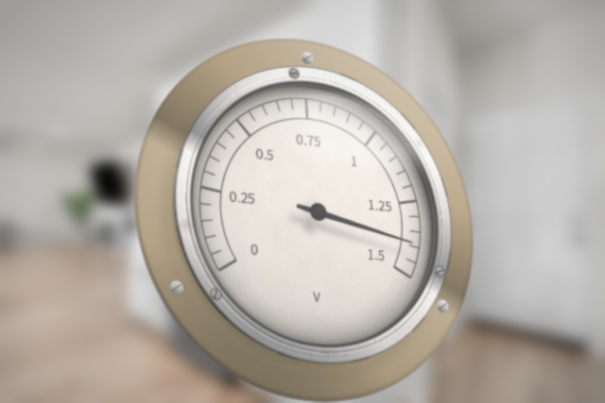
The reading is {"value": 1.4, "unit": "V"}
